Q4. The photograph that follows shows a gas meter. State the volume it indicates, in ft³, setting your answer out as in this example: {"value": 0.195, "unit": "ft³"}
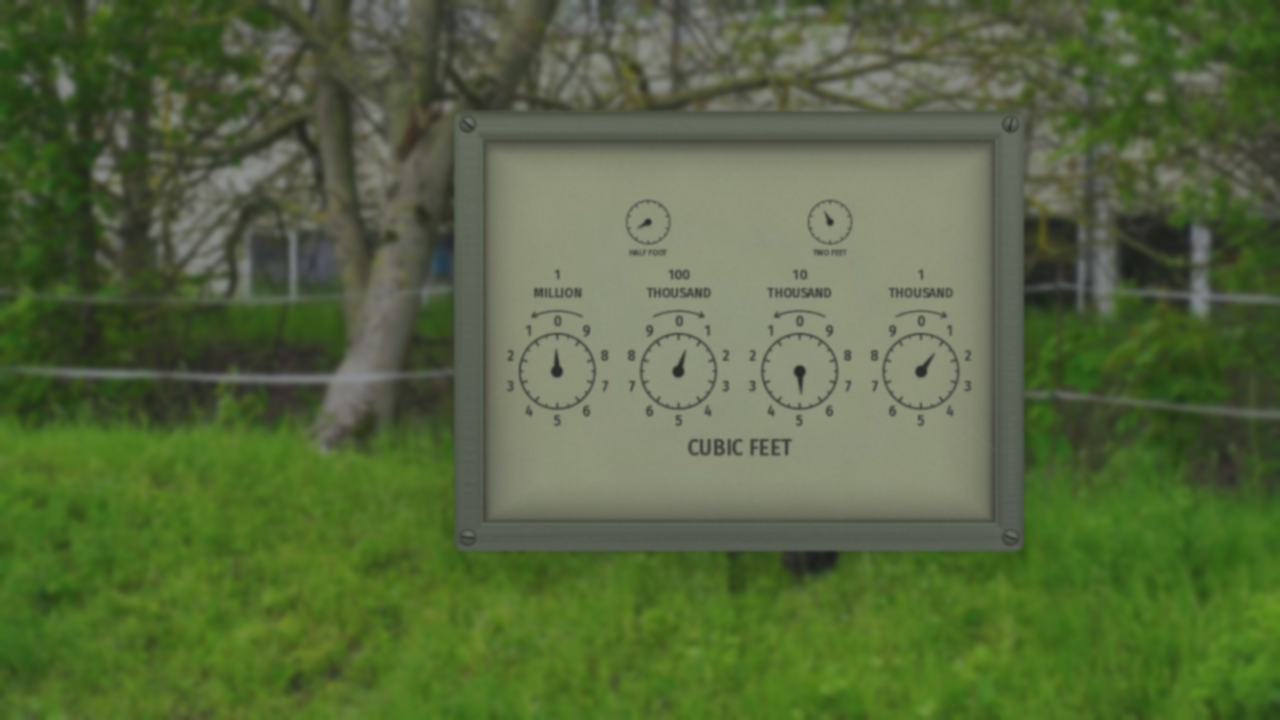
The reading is {"value": 5100, "unit": "ft³"}
